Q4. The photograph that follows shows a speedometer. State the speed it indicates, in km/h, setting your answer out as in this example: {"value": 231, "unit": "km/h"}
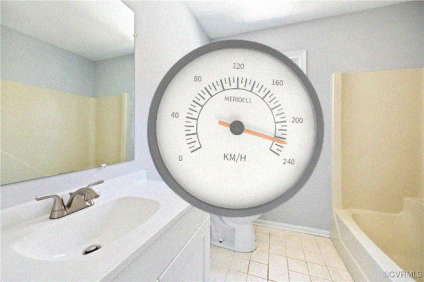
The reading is {"value": 225, "unit": "km/h"}
